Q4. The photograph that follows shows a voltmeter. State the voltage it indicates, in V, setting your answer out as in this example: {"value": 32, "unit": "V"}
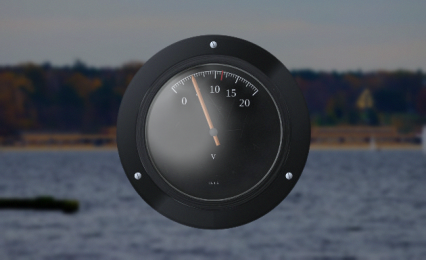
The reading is {"value": 5, "unit": "V"}
